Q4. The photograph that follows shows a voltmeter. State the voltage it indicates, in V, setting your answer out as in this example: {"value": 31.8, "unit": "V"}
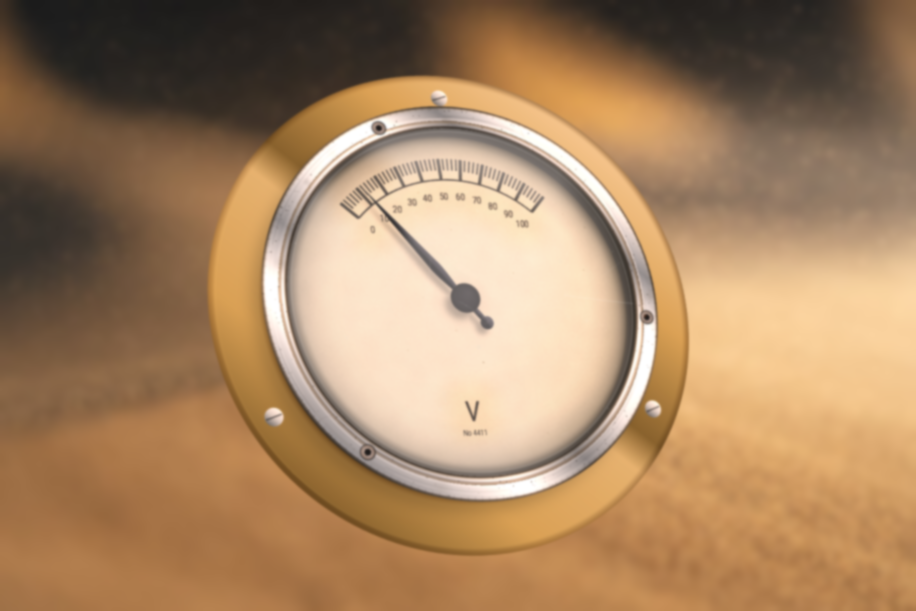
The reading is {"value": 10, "unit": "V"}
